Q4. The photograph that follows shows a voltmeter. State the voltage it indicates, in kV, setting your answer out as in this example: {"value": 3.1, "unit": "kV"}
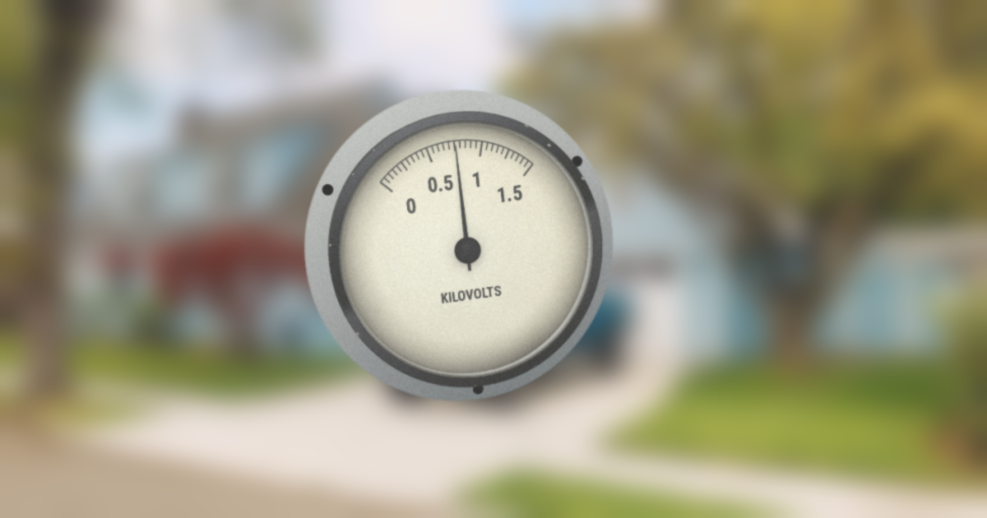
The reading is {"value": 0.75, "unit": "kV"}
